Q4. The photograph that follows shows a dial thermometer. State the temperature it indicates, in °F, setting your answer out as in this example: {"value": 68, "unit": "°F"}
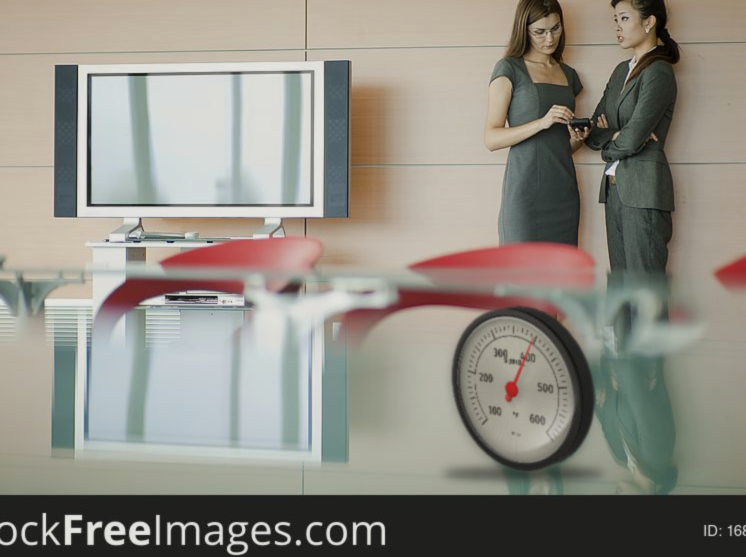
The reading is {"value": 400, "unit": "°F"}
